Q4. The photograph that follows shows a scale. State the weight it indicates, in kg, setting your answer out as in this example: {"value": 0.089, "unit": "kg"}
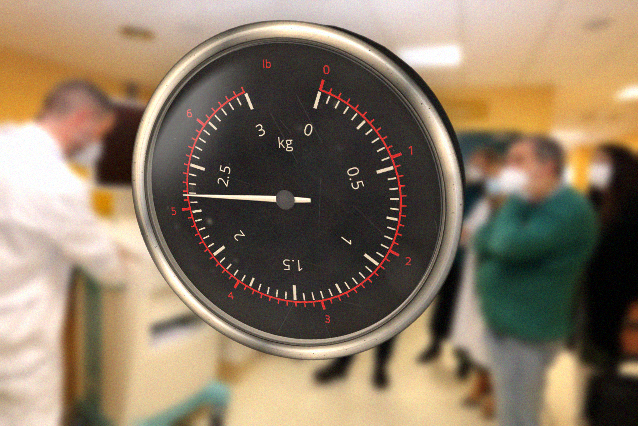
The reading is {"value": 2.35, "unit": "kg"}
